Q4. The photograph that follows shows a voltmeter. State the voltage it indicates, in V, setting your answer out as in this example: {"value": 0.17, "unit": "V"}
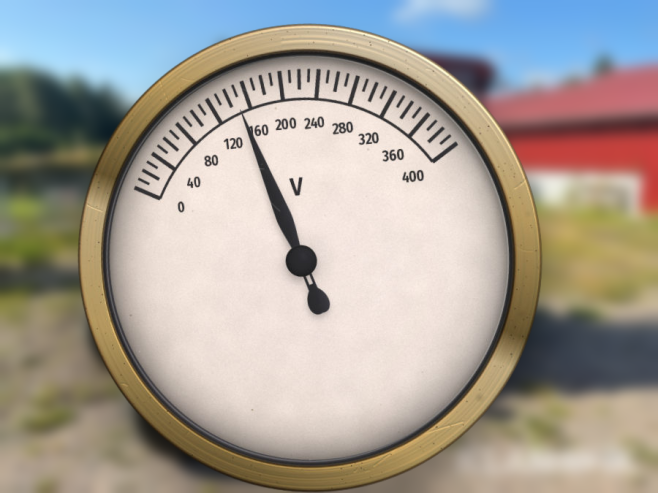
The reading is {"value": 150, "unit": "V"}
